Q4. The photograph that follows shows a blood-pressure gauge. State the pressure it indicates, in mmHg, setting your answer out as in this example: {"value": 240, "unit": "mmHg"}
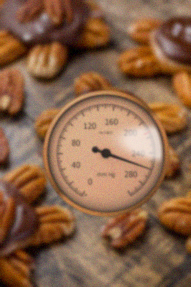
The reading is {"value": 260, "unit": "mmHg"}
